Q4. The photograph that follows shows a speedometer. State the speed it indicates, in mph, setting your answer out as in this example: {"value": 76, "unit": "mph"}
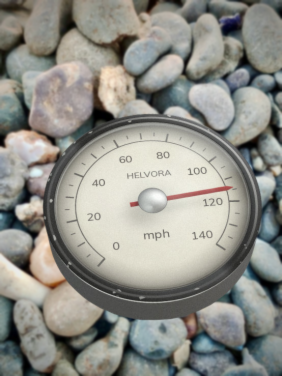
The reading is {"value": 115, "unit": "mph"}
